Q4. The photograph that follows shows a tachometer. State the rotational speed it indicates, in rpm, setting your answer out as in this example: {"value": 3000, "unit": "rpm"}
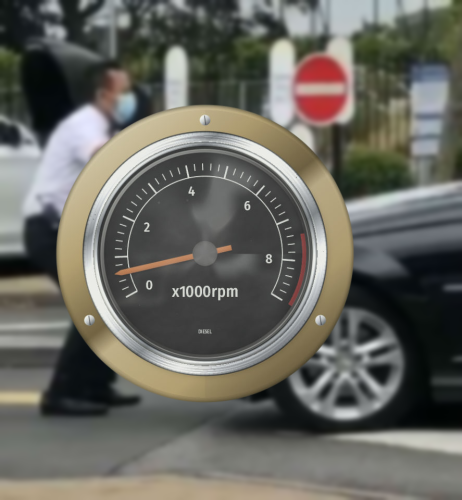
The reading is {"value": 600, "unit": "rpm"}
